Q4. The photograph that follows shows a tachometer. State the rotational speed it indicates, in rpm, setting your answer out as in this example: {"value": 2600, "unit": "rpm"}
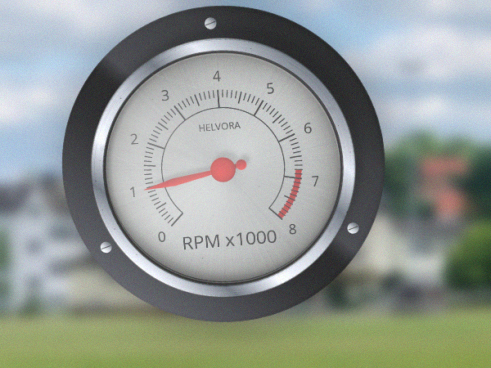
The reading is {"value": 1000, "unit": "rpm"}
